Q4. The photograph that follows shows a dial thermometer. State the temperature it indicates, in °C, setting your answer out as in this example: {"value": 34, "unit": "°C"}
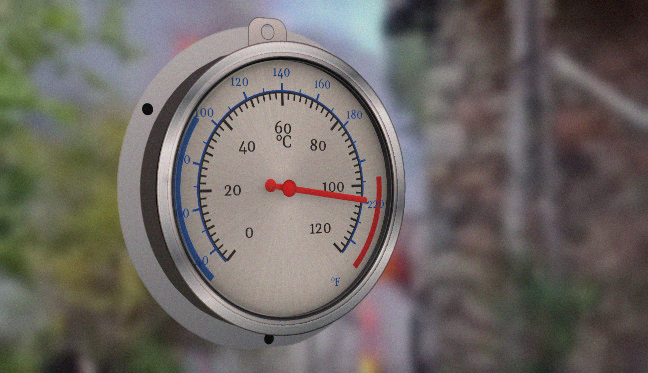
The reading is {"value": 104, "unit": "°C"}
